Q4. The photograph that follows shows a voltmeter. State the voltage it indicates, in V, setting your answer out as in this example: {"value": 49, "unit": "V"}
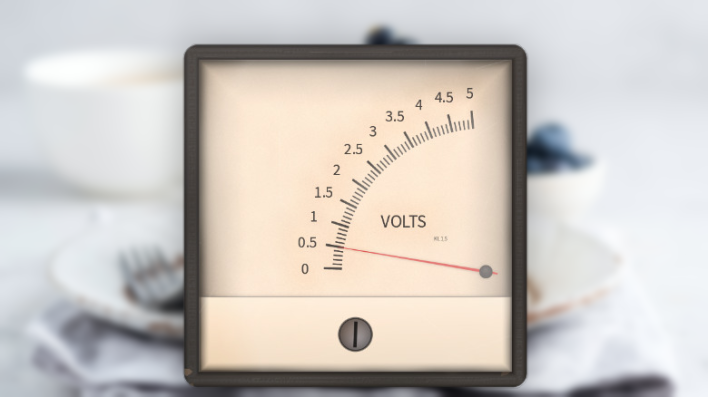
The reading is {"value": 0.5, "unit": "V"}
